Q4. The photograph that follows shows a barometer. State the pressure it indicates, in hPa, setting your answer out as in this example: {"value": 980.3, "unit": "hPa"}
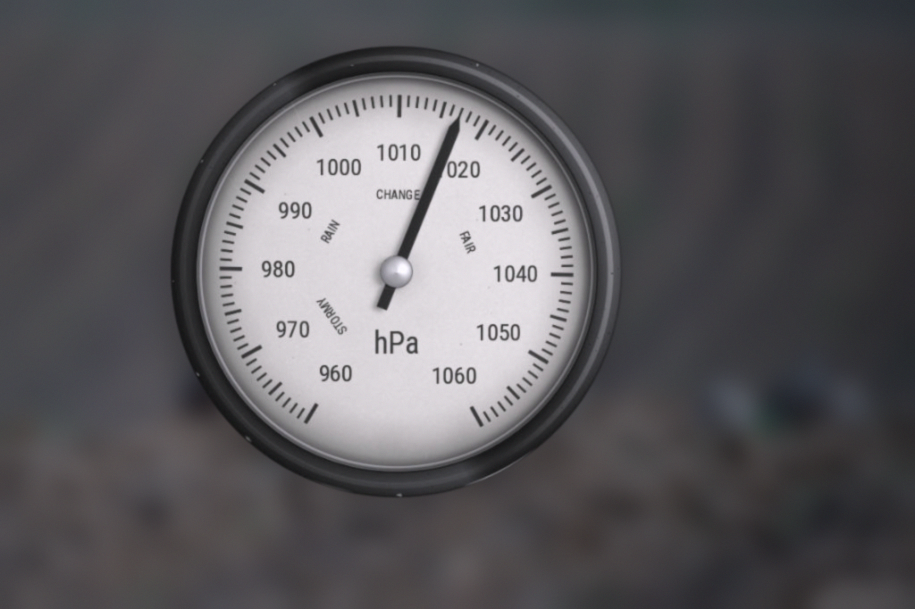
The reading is {"value": 1017, "unit": "hPa"}
